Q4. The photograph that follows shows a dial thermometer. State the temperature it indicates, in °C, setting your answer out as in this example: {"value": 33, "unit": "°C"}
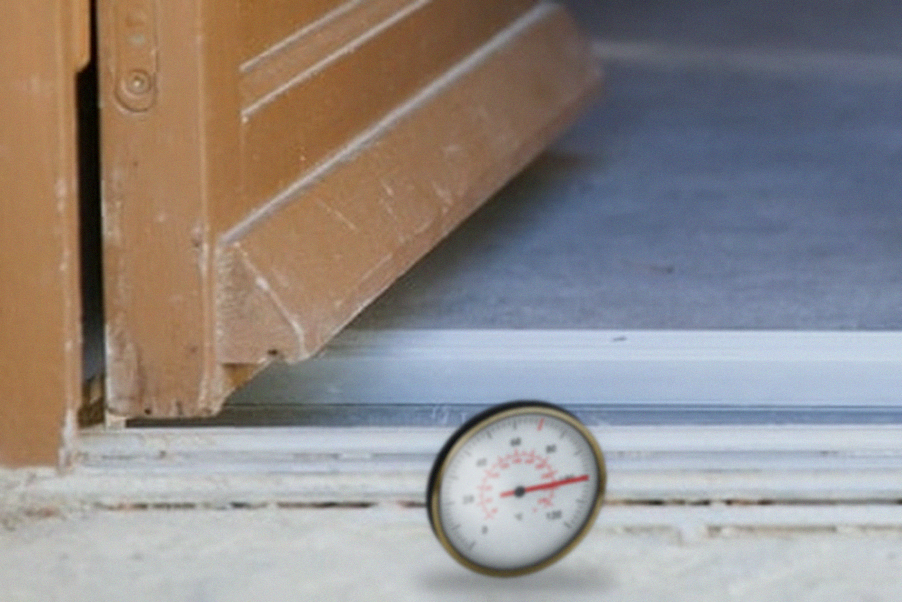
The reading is {"value": 100, "unit": "°C"}
